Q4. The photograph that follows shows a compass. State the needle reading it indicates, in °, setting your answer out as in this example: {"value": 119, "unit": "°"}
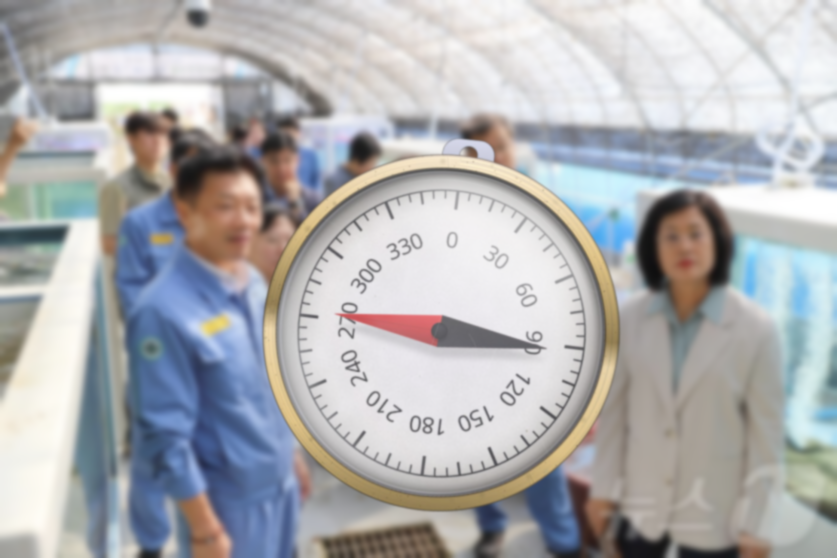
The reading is {"value": 272.5, "unit": "°"}
